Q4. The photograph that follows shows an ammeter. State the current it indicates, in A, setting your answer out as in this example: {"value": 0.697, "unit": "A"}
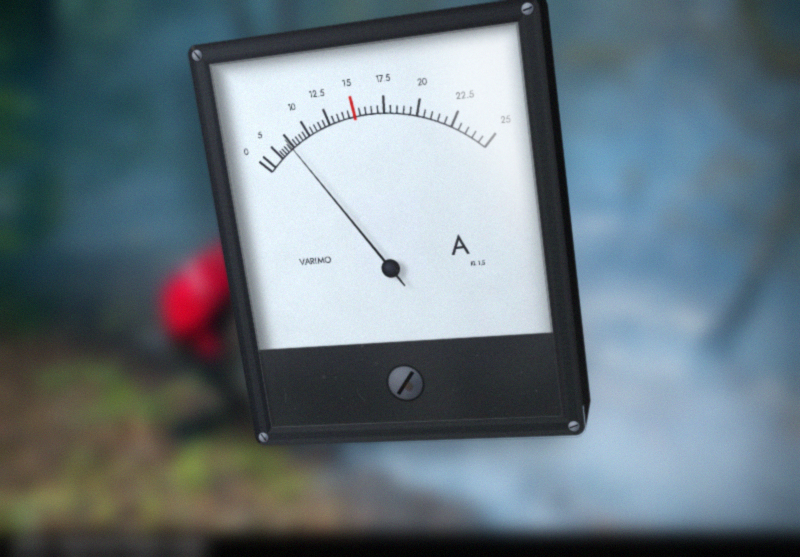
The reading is {"value": 7.5, "unit": "A"}
